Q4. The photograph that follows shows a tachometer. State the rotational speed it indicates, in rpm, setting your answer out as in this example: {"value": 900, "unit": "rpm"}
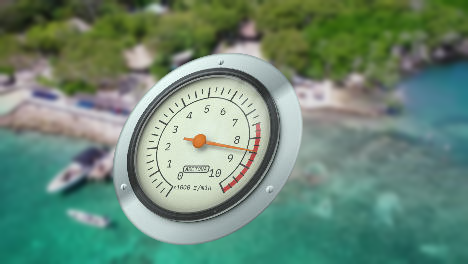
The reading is {"value": 8500, "unit": "rpm"}
